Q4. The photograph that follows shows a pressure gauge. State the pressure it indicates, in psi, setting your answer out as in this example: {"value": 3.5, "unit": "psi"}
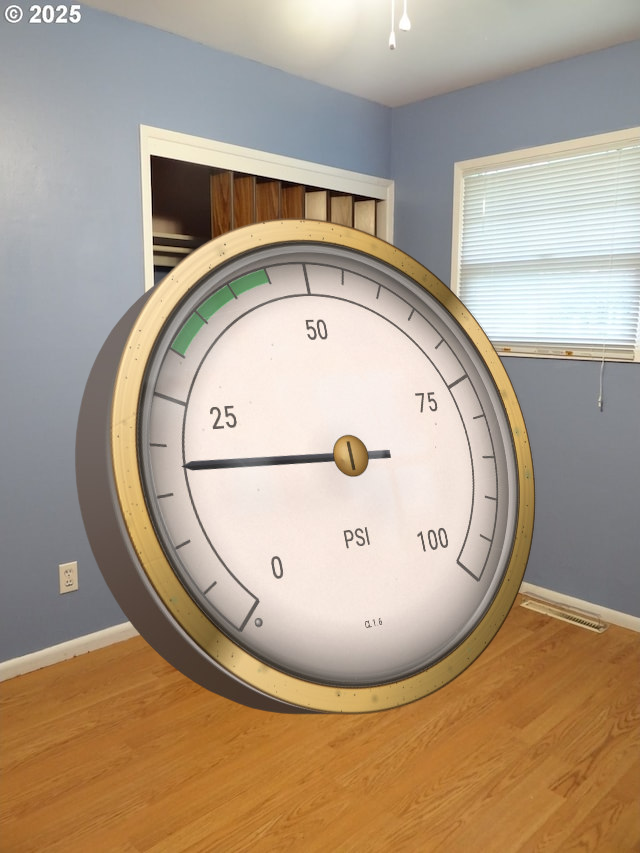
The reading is {"value": 17.5, "unit": "psi"}
